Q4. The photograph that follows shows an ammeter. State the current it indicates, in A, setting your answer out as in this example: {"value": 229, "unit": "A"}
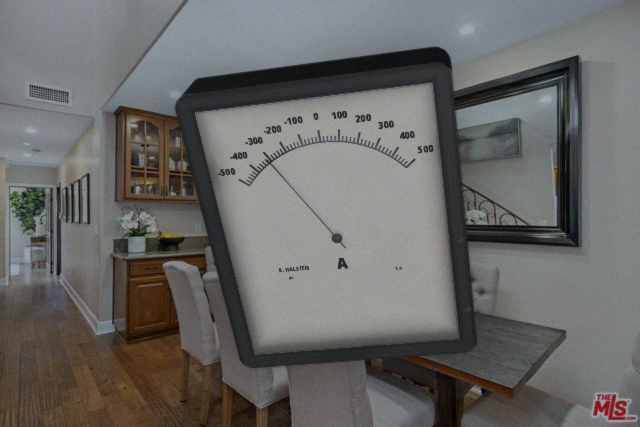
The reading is {"value": -300, "unit": "A"}
